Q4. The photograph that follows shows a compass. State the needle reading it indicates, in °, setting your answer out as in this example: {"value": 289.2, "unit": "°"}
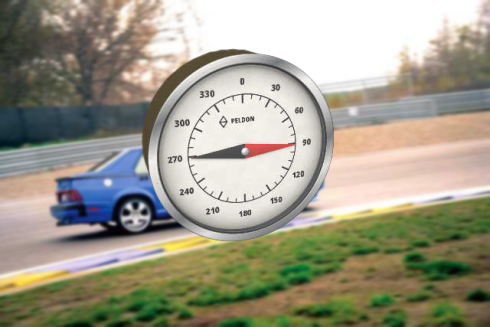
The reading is {"value": 90, "unit": "°"}
